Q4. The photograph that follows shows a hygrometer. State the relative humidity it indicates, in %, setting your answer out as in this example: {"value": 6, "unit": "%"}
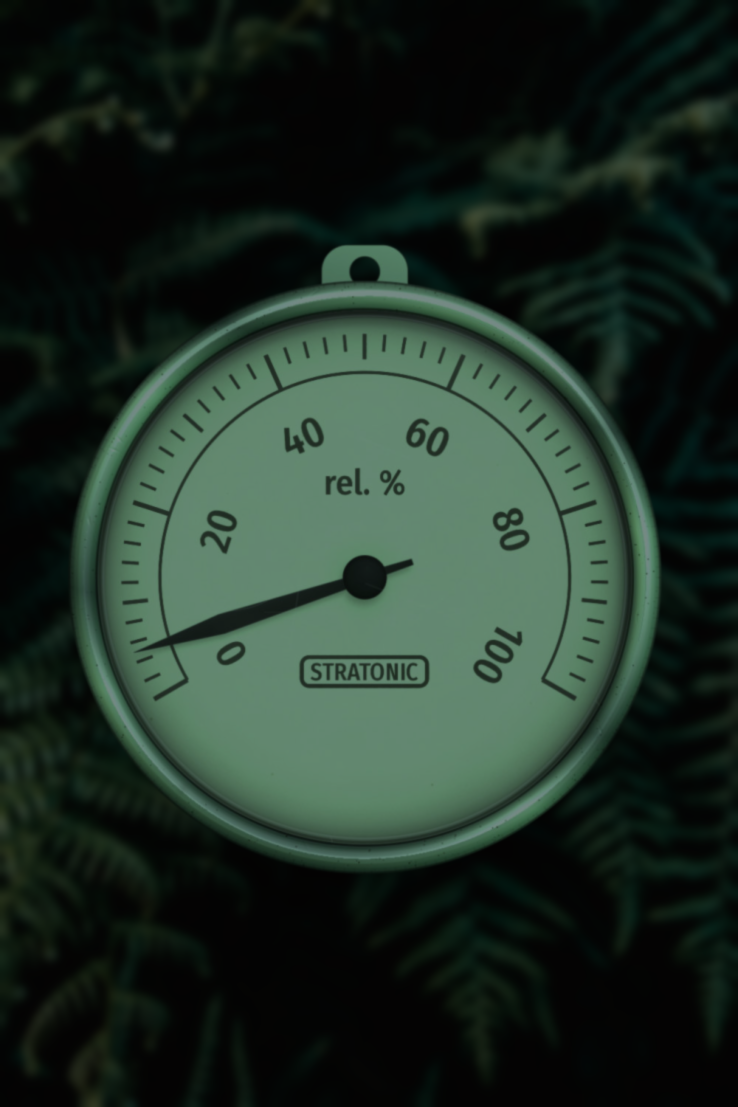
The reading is {"value": 5, "unit": "%"}
